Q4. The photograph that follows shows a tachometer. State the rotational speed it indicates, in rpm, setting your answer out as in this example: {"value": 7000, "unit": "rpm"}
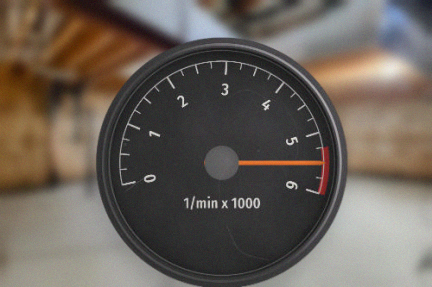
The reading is {"value": 5500, "unit": "rpm"}
